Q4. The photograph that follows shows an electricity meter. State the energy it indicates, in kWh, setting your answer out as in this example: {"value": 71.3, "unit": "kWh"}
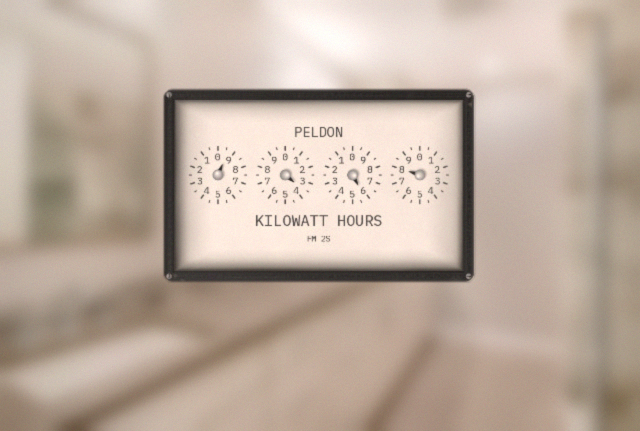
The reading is {"value": 9358, "unit": "kWh"}
